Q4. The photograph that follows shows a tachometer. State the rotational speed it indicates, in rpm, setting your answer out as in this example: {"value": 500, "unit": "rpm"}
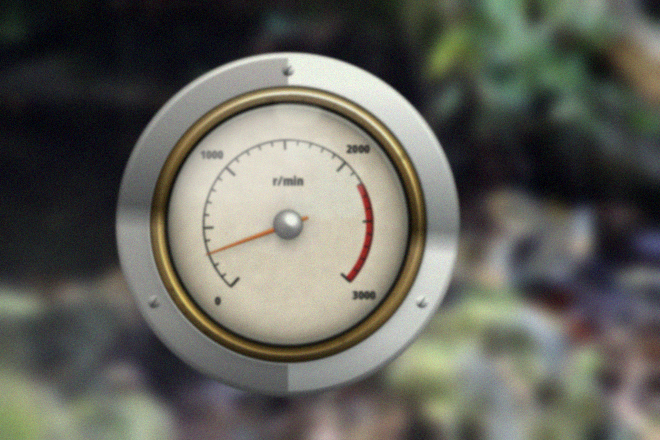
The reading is {"value": 300, "unit": "rpm"}
